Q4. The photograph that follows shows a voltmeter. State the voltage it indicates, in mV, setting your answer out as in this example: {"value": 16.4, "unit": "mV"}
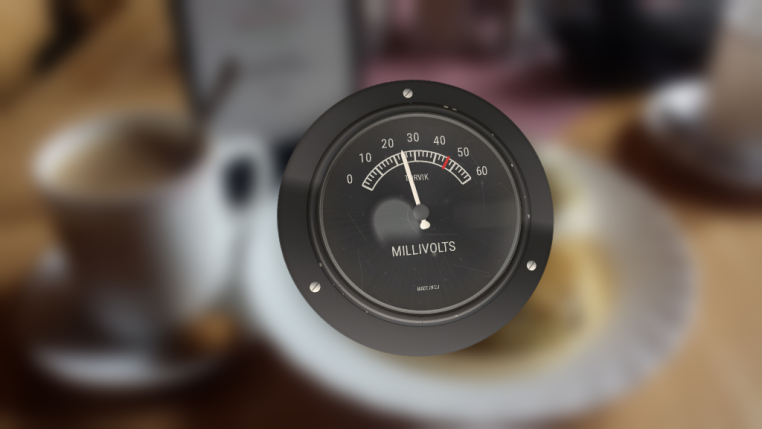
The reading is {"value": 24, "unit": "mV"}
